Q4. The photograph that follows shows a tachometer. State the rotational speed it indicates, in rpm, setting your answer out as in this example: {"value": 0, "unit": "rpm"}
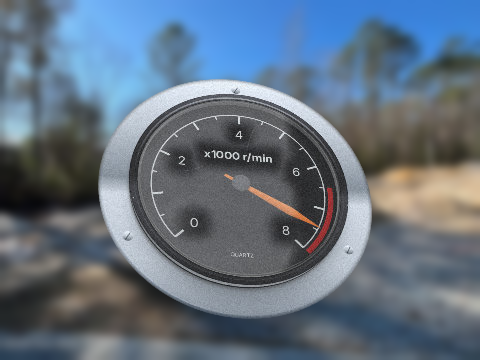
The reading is {"value": 7500, "unit": "rpm"}
